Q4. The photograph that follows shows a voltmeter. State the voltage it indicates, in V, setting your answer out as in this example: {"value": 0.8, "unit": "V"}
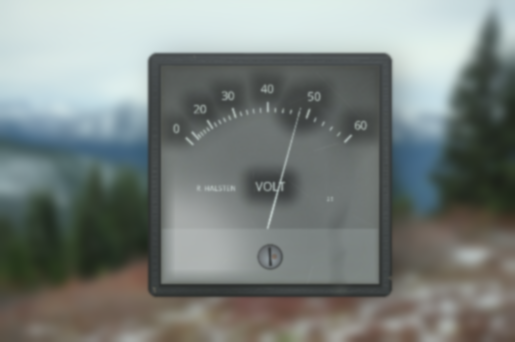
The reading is {"value": 48, "unit": "V"}
